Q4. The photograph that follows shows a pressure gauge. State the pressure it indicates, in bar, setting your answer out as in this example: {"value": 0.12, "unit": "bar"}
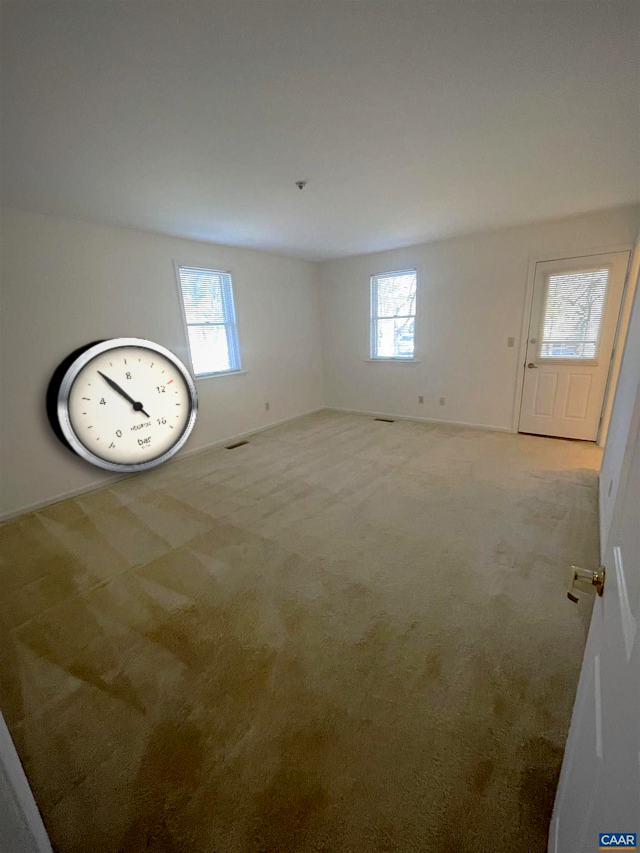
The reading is {"value": 6, "unit": "bar"}
